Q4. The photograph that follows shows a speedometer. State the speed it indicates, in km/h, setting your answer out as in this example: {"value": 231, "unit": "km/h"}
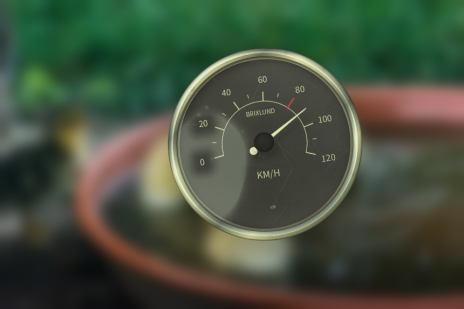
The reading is {"value": 90, "unit": "km/h"}
